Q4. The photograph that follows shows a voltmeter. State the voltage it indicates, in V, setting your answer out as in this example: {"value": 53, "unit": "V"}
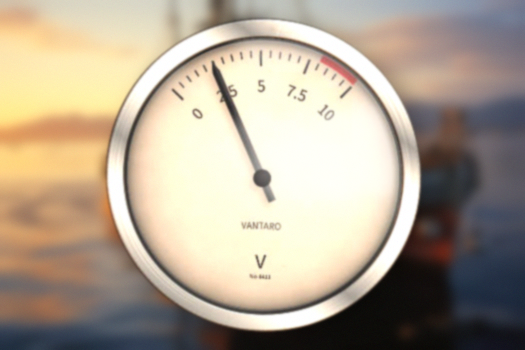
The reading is {"value": 2.5, "unit": "V"}
